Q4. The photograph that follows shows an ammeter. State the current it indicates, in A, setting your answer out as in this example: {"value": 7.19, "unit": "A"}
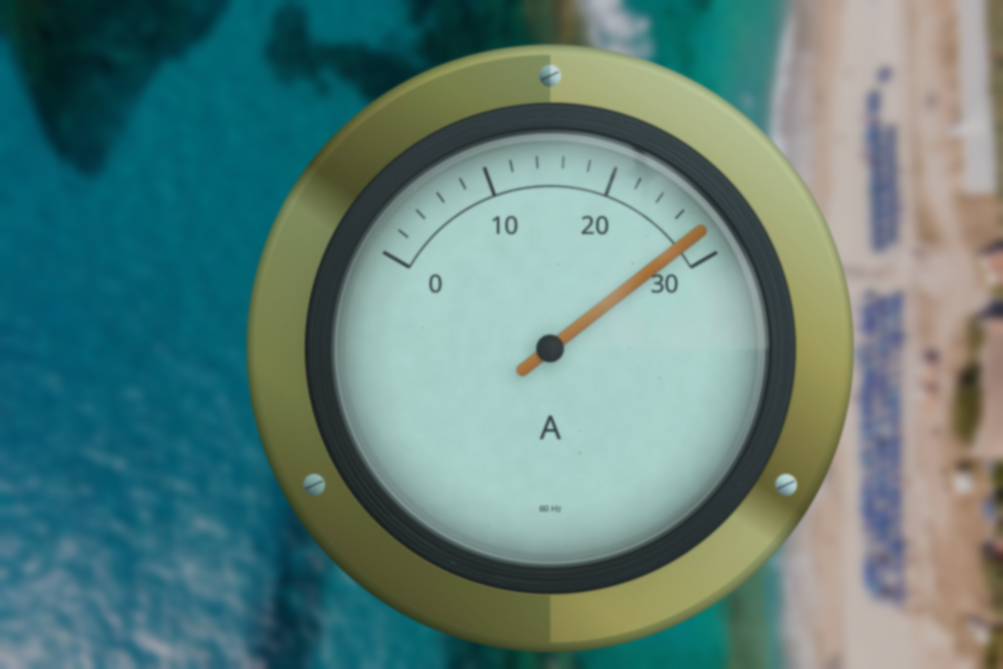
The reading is {"value": 28, "unit": "A"}
